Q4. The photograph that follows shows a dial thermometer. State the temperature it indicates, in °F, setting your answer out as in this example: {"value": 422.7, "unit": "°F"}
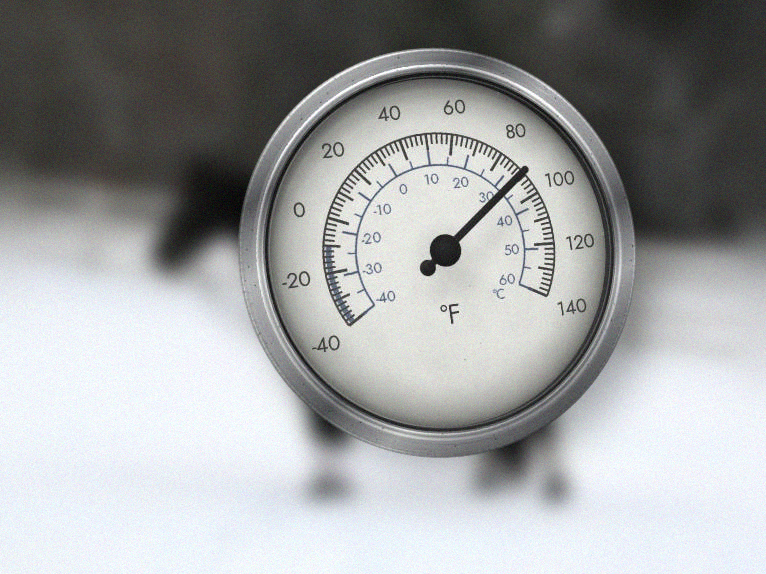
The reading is {"value": 90, "unit": "°F"}
